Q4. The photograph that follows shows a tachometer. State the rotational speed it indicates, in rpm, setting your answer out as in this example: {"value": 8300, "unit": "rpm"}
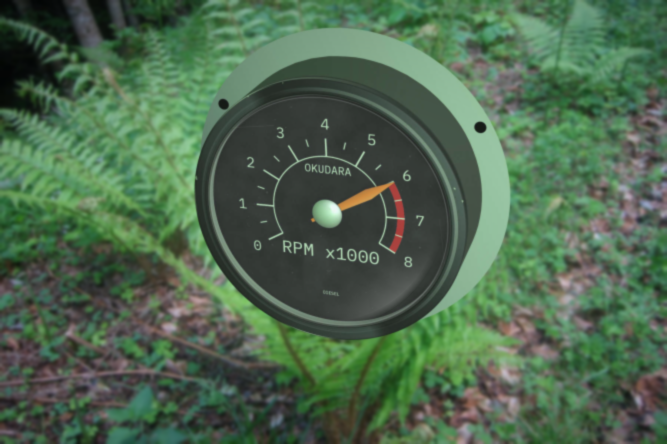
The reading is {"value": 6000, "unit": "rpm"}
